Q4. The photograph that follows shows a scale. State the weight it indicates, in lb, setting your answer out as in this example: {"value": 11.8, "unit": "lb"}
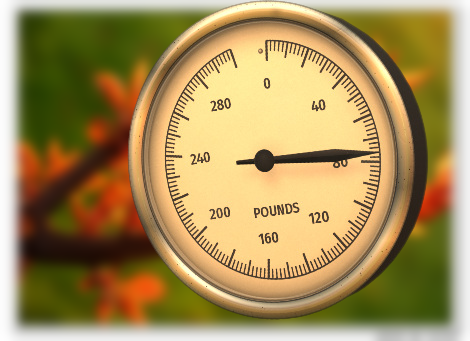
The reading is {"value": 76, "unit": "lb"}
